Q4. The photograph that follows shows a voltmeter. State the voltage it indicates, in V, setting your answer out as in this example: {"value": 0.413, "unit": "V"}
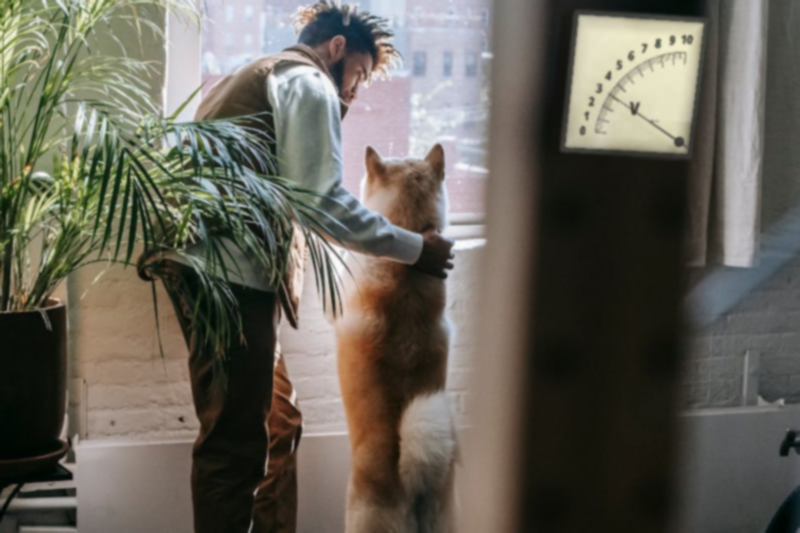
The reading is {"value": 3, "unit": "V"}
